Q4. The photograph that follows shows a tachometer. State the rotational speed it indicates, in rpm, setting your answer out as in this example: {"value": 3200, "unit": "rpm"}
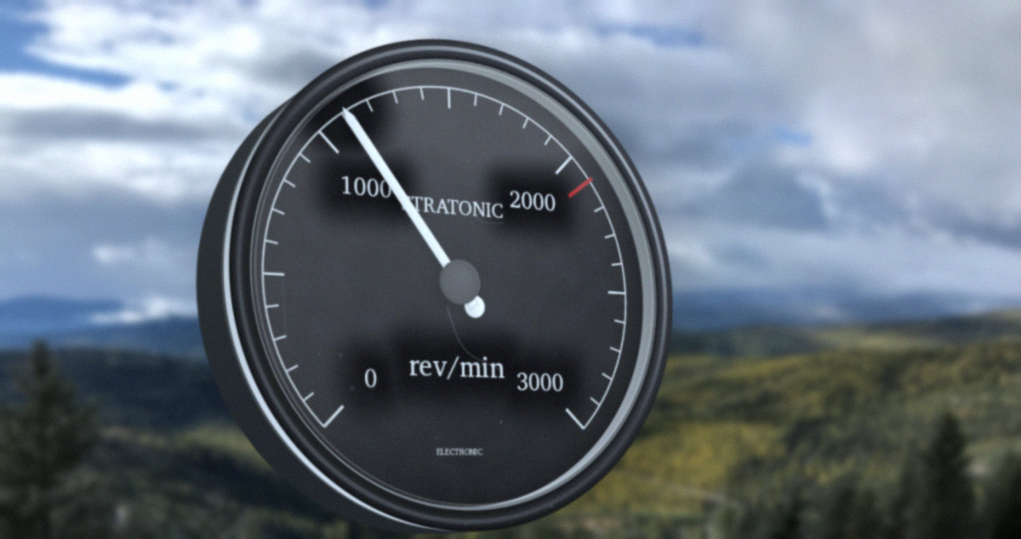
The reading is {"value": 1100, "unit": "rpm"}
